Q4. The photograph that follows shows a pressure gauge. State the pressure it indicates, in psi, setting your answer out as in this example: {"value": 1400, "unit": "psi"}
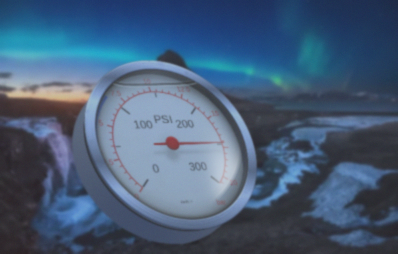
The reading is {"value": 250, "unit": "psi"}
